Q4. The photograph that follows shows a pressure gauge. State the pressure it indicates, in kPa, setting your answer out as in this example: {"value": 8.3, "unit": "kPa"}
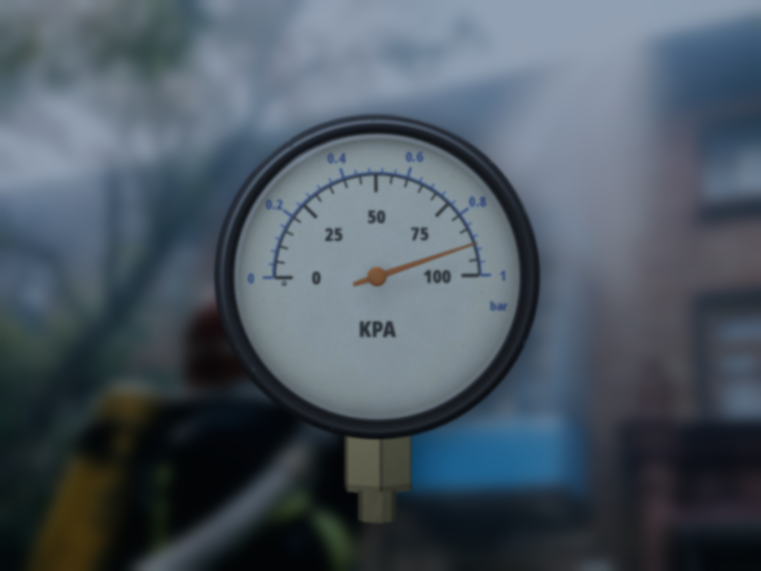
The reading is {"value": 90, "unit": "kPa"}
